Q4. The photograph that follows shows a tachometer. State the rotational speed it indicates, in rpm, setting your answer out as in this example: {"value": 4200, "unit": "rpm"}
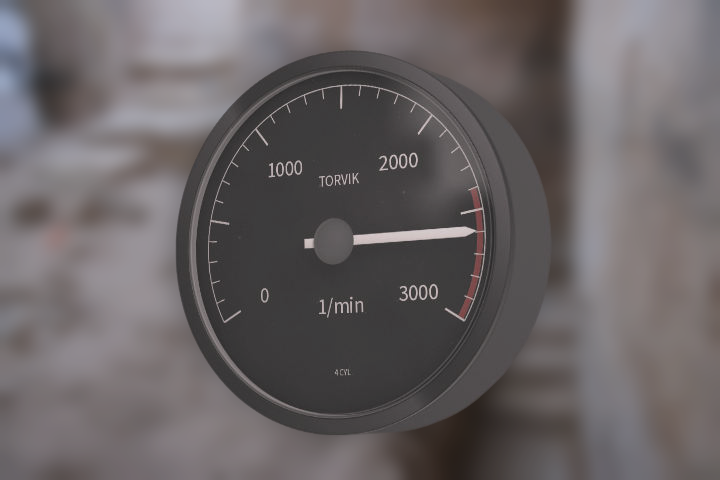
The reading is {"value": 2600, "unit": "rpm"}
